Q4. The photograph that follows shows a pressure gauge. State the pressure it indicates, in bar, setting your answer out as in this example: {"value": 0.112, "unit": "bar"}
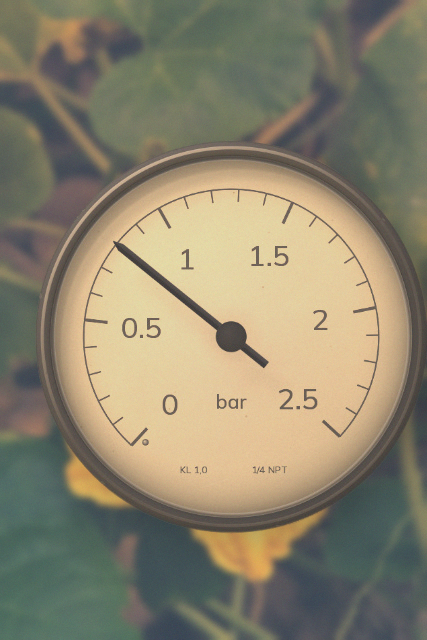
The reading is {"value": 0.8, "unit": "bar"}
